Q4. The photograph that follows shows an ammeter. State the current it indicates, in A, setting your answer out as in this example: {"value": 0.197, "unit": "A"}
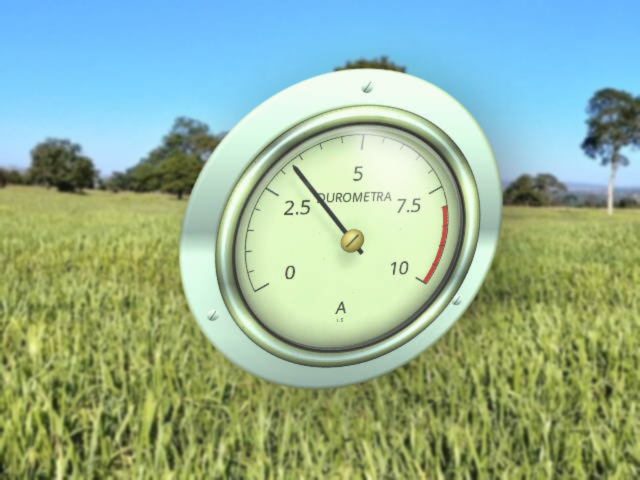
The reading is {"value": 3.25, "unit": "A"}
